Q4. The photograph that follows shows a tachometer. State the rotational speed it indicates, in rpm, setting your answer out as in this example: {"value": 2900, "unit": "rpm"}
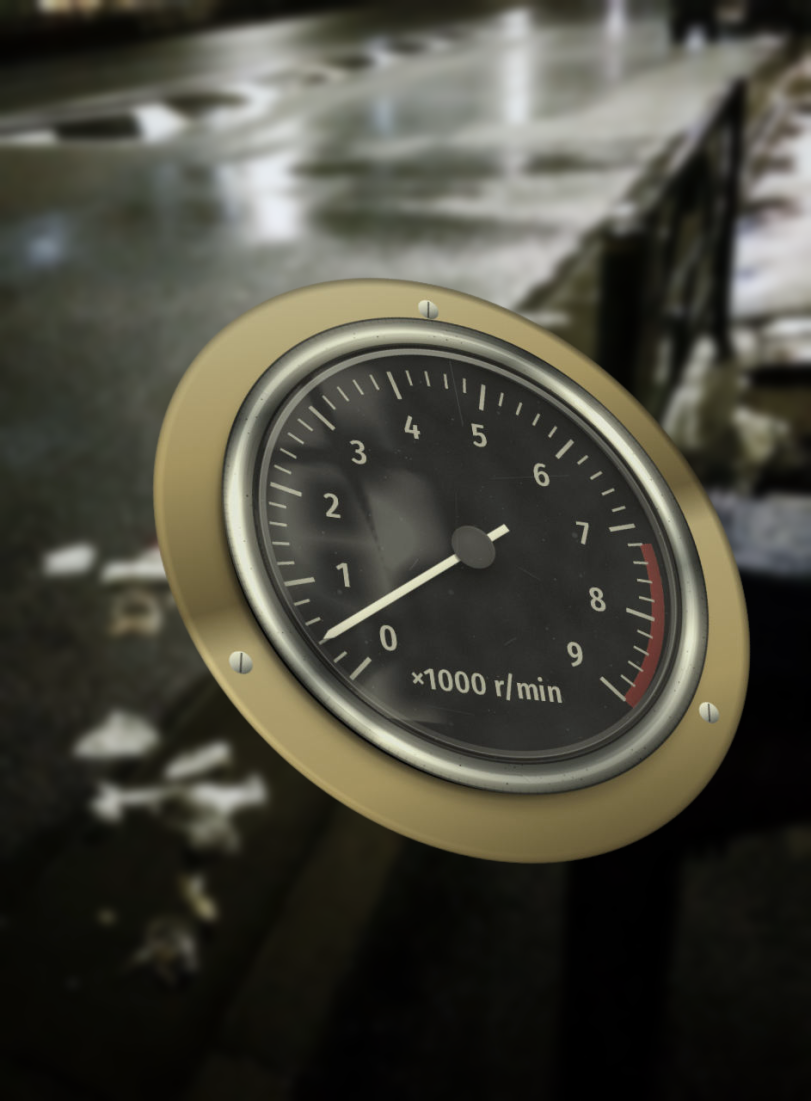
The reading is {"value": 400, "unit": "rpm"}
